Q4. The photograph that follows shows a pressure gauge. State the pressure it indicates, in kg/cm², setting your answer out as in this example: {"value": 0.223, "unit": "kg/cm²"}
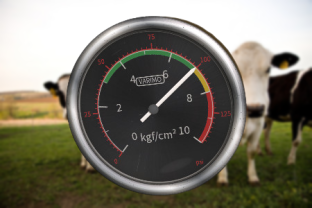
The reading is {"value": 7, "unit": "kg/cm²"}
